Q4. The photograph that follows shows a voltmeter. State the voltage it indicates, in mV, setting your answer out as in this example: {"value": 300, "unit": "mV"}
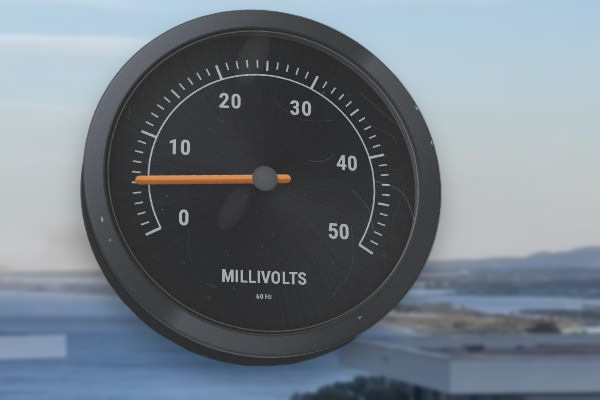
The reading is {"value": 5, "unit": "mV"}
